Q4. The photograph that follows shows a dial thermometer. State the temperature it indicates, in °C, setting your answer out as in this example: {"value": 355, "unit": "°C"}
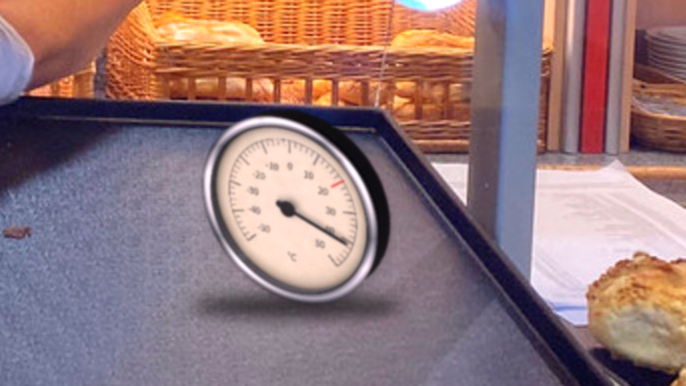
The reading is {"value": 40, "unit": "°C"}
